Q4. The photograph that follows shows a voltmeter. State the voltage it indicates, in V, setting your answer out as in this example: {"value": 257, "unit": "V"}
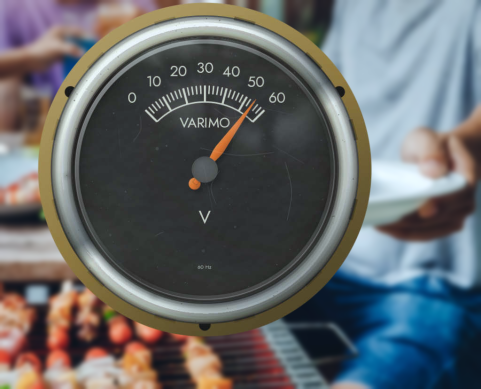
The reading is {"value": 54, "unit": "V"}
